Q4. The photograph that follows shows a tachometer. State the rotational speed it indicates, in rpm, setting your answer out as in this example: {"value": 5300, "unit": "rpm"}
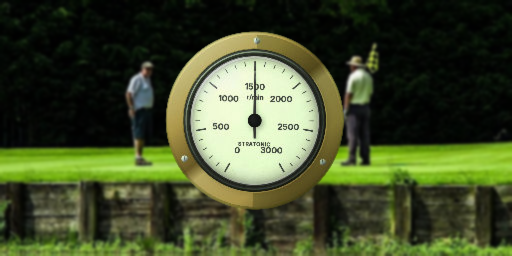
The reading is {"value": 1500, "unit": "rpm"}
